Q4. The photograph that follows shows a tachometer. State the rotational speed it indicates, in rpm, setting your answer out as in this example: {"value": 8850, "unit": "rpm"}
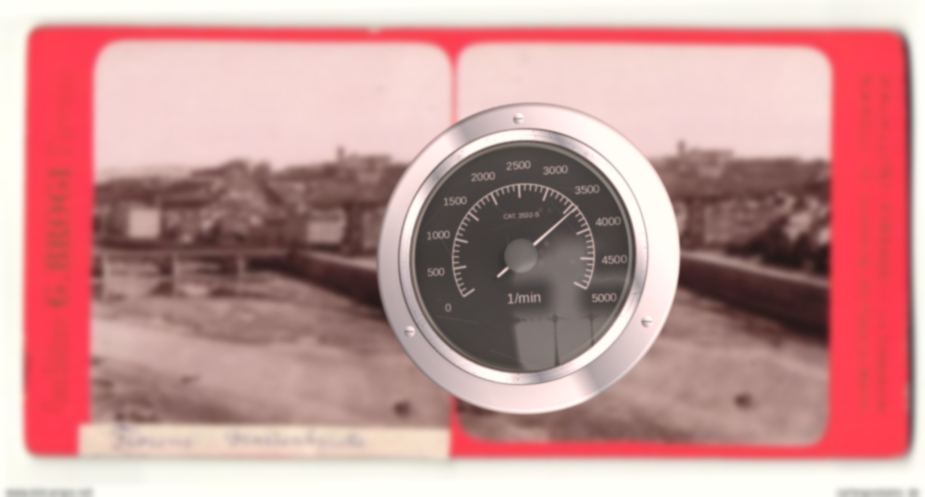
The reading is {"value": 3600, "unit": "rpm"}
